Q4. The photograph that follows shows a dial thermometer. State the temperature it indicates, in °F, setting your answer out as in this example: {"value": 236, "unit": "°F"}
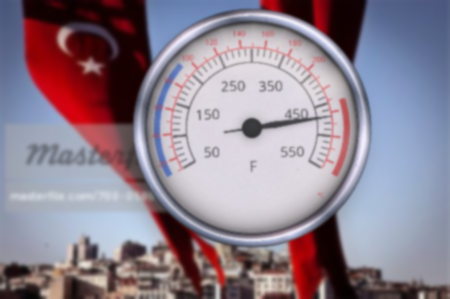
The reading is {"value": 470, "unit": "°F"}
